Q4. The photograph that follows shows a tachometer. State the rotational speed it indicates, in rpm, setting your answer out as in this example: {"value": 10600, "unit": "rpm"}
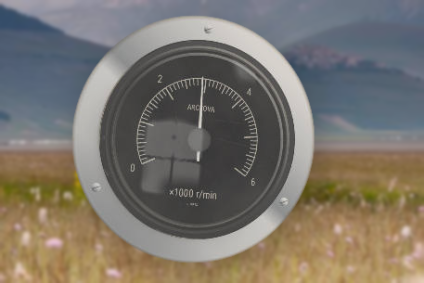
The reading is {"value": 2900, "unit": "rpm"}
